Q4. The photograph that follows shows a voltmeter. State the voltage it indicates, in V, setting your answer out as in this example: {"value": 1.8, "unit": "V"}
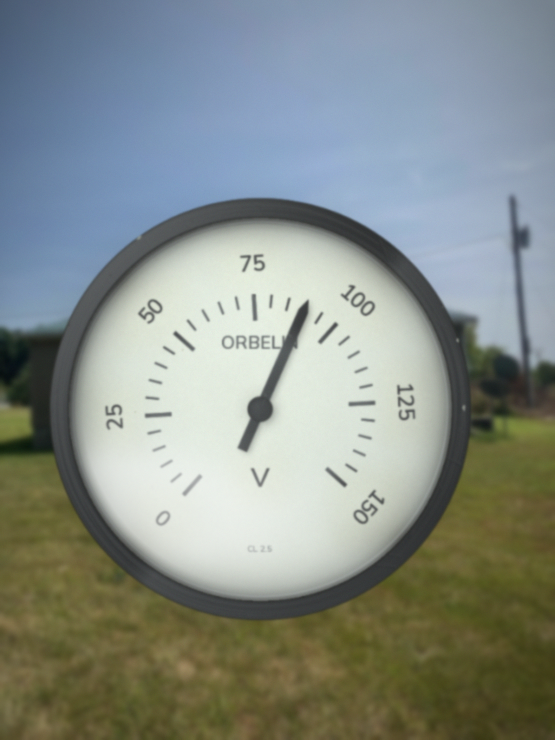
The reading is {"value": 90, "unit": "V"}
